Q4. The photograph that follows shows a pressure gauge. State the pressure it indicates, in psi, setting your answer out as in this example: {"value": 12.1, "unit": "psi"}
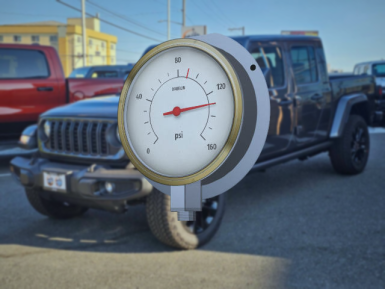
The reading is {"value": 130, "unit": "psi"}
